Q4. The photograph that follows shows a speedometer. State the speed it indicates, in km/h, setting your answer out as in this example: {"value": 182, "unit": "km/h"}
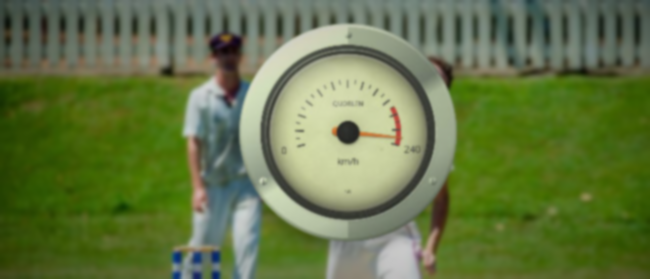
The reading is {"value": 230, "unit": "km/h"}
